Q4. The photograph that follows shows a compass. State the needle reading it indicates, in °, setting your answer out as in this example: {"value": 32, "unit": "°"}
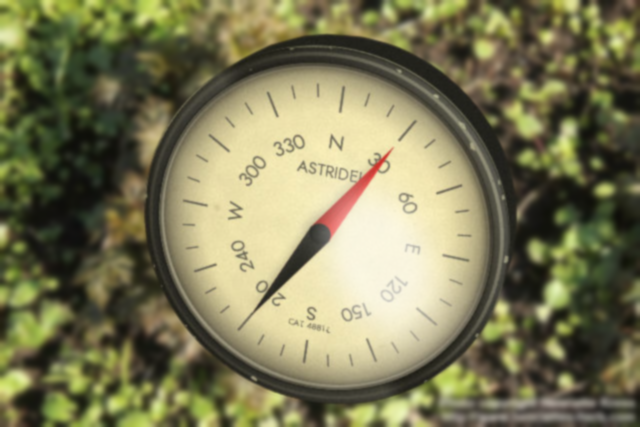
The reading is {"value": 30, "unit": "°"}
